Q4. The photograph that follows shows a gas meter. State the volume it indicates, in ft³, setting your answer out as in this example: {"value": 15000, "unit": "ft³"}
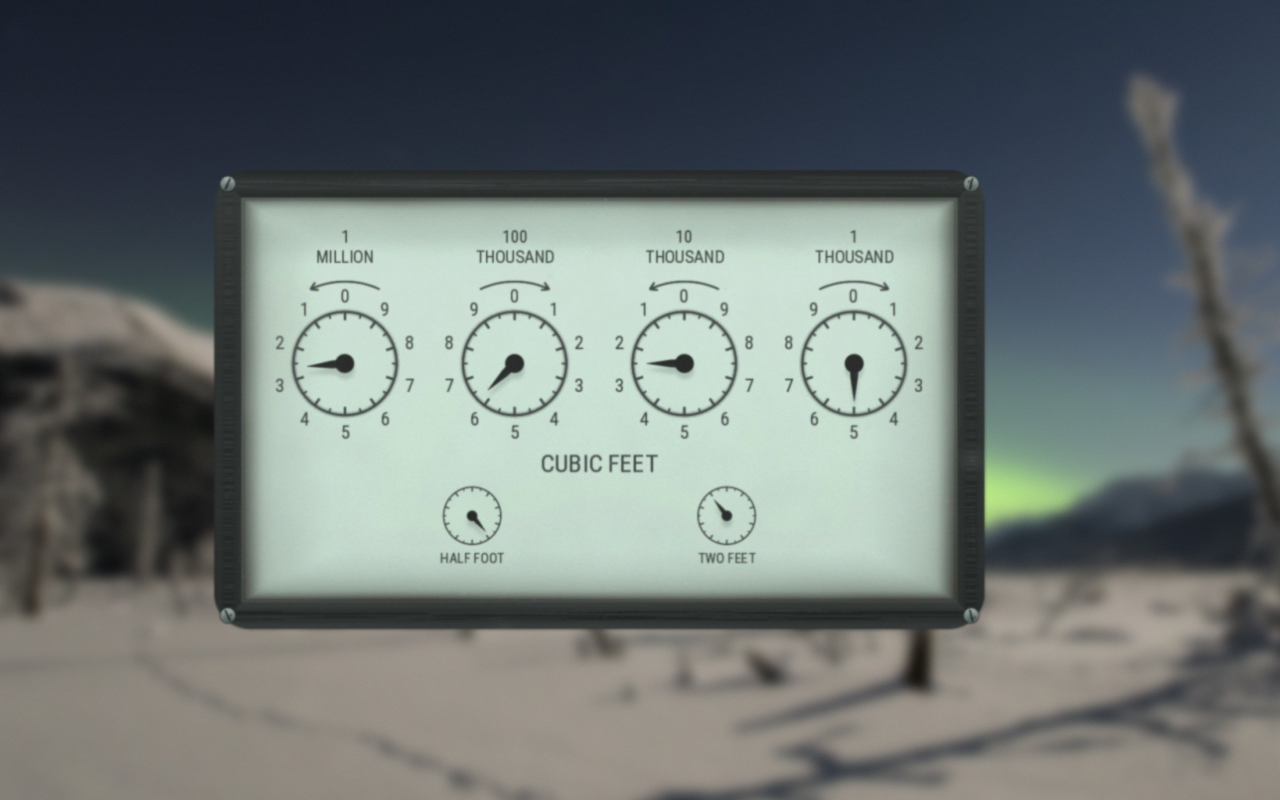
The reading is {"value": 262500, "unit": "ft³"}
